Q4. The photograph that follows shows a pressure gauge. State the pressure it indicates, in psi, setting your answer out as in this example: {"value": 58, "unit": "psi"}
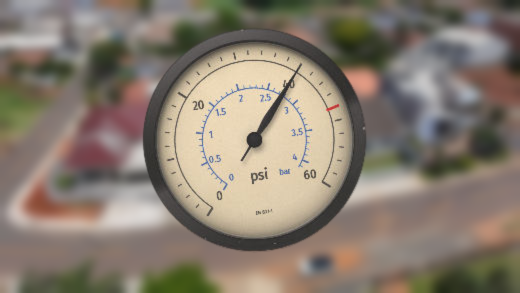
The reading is {"value": 40, "unit": "psi"}
